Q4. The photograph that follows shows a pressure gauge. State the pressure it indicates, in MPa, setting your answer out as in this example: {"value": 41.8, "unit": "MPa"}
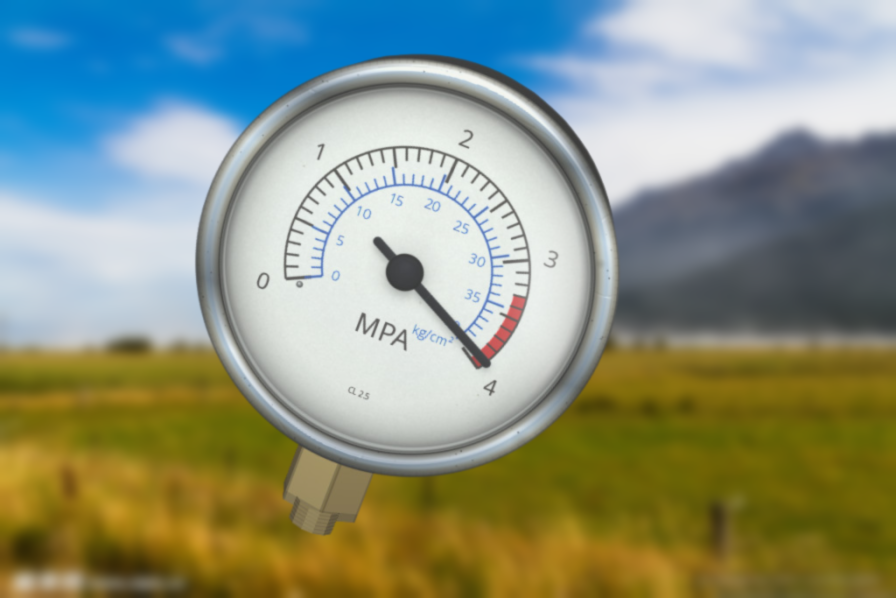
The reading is {"value": 3.9, "unit": "MPa"}
